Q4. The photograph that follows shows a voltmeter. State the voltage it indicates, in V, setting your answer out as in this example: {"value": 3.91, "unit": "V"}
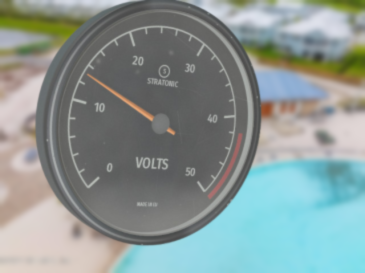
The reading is {"value": 13, "unit": "V"}
